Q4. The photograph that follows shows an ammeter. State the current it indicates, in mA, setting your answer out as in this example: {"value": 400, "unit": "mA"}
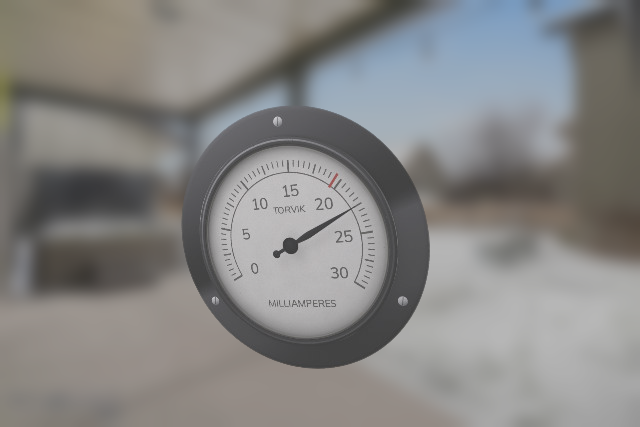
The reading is {"value": 22.5, "unit": "mA"}
